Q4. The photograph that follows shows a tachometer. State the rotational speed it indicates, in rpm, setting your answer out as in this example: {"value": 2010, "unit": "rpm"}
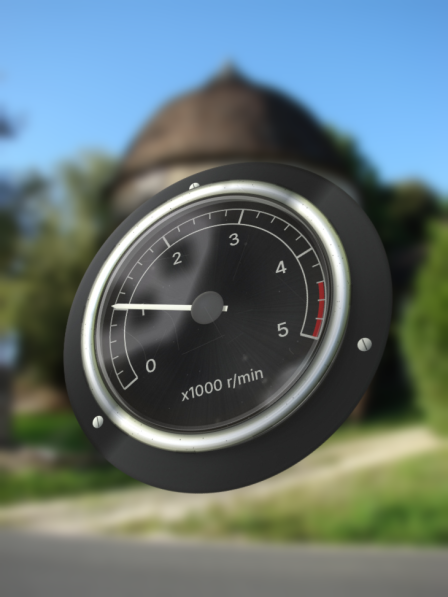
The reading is {"value": 1000, "unit": "rpm"}
